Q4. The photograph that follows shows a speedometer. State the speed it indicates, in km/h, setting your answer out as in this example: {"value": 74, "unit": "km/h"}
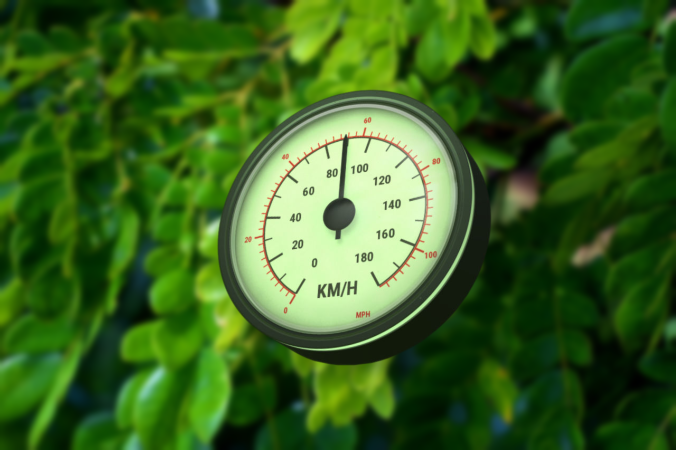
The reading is {"value": 90, "unit": "km/h"}
